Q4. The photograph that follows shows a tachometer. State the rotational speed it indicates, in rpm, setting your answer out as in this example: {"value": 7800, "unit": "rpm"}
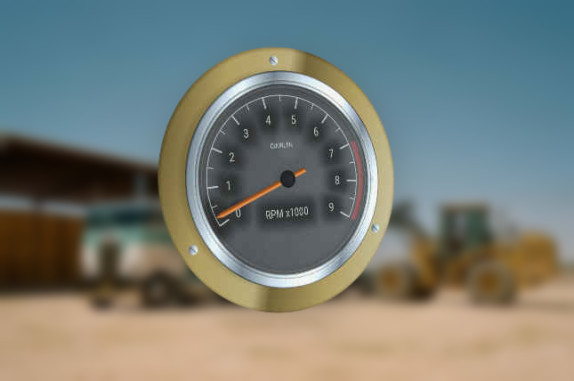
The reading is {"value": 250, "unit": "rpm"}
